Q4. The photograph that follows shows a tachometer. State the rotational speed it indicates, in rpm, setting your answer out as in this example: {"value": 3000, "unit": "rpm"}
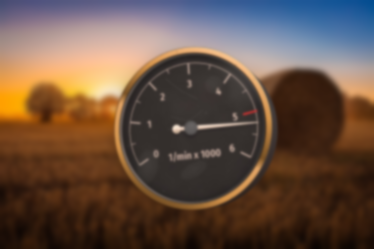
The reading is {"value": 5250, "unit": "rpm"}
